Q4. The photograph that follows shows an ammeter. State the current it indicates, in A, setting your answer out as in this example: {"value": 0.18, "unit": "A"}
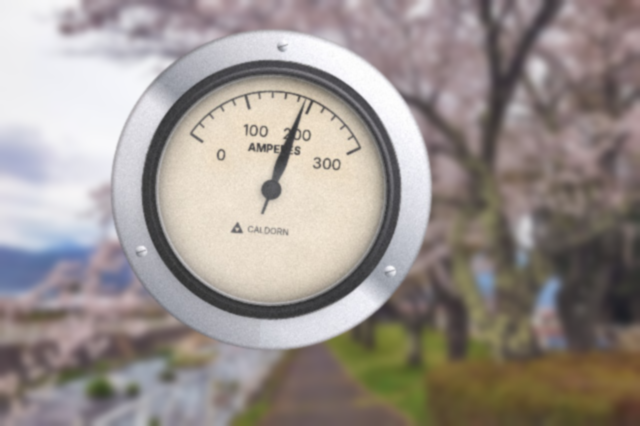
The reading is {"value": 190, "unit": "A"}
